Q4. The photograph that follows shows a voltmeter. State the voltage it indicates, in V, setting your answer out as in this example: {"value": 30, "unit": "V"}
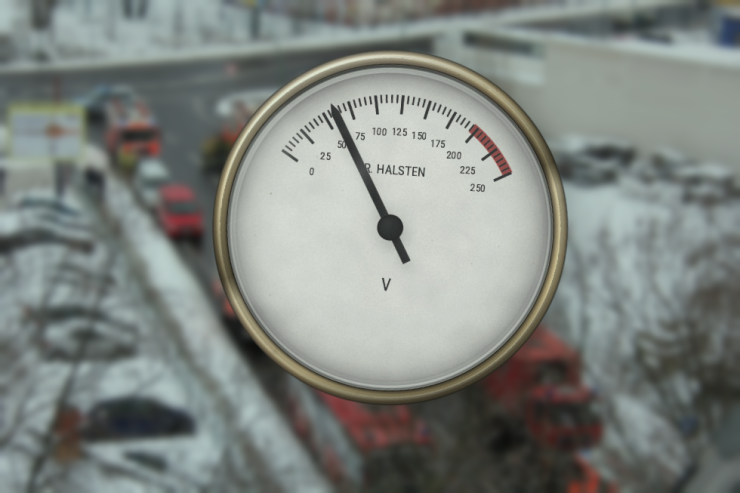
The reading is {"value": 60, "unit": "V"}
